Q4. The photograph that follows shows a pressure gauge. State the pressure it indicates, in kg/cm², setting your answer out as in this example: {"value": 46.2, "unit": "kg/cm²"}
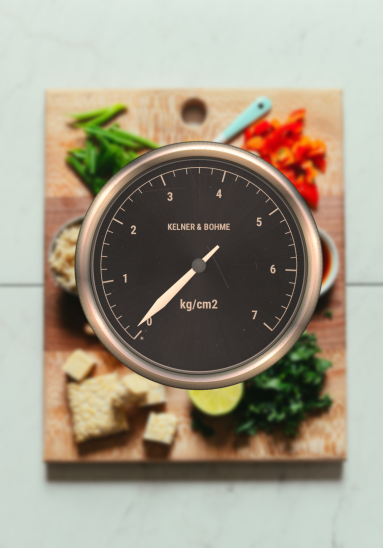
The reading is {"value": 0.1, "unit": "kg/cm²"}
